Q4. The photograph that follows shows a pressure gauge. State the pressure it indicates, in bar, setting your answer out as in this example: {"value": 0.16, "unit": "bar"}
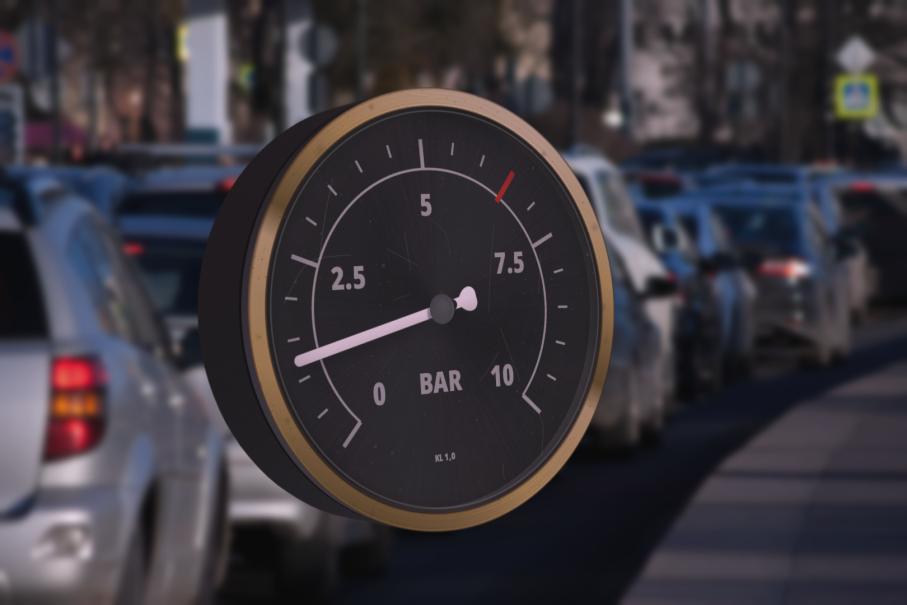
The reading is {"value": 1.25, "unit": "bar"}
